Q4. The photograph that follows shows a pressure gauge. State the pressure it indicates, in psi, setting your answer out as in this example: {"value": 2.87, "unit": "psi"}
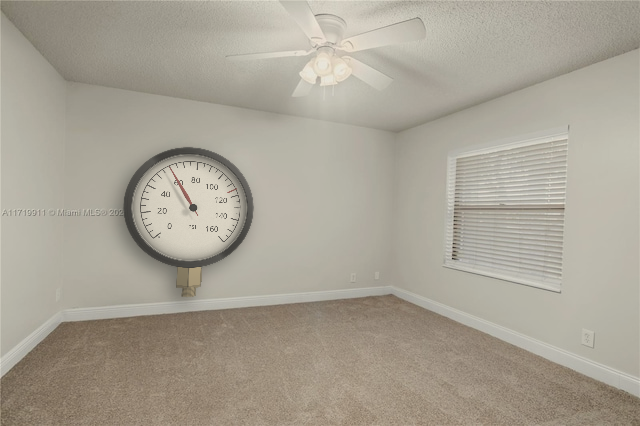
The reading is {"value": 60, "unit": "psi"}
